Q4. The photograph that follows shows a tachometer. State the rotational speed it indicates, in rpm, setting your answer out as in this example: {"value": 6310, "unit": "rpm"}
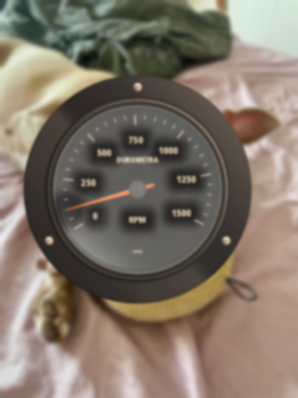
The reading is {"value": 100, "unit": "rpm"}
